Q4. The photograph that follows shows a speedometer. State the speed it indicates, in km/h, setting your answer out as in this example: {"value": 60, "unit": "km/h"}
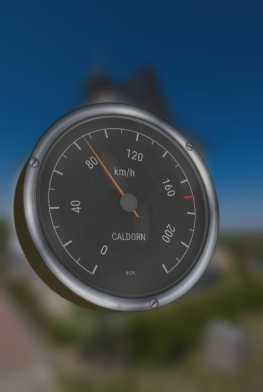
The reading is {"value": 85, "unit": "km/h"}
